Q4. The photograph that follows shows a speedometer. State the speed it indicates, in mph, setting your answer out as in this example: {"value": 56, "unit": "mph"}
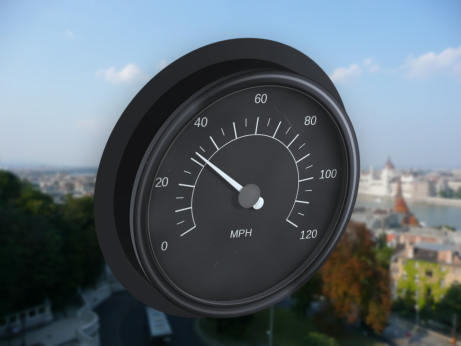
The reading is {"value": 32.5, "unit": "mph"}
